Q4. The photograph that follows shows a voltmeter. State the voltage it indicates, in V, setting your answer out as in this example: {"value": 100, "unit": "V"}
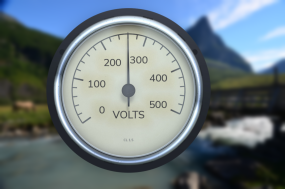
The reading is {"value": 260, "unit": "V"}
